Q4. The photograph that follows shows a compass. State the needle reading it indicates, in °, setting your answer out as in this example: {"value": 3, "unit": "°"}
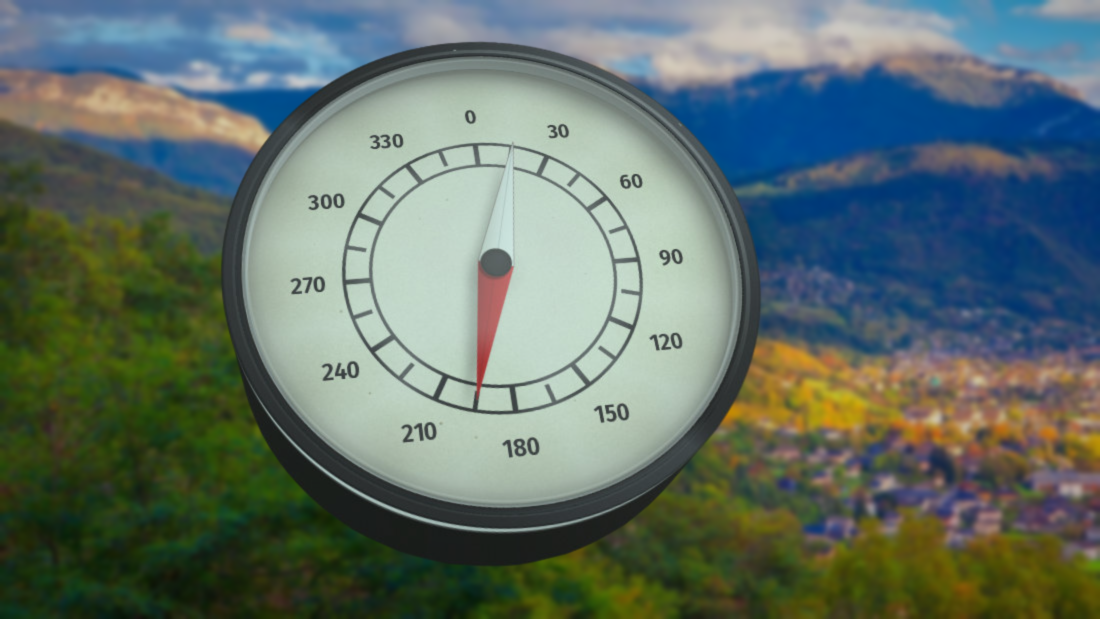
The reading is {"value": 195, "unit": "°"}
